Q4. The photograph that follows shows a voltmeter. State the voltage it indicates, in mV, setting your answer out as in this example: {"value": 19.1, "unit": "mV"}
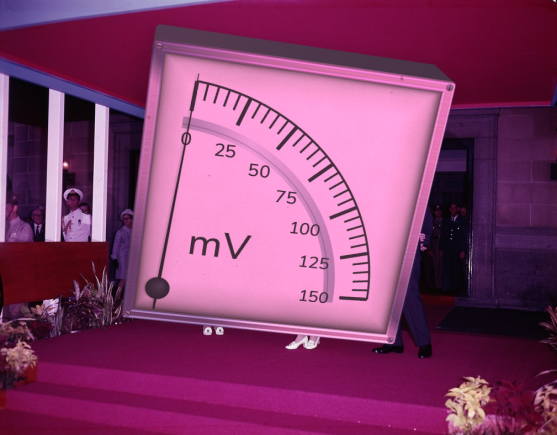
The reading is {"value": 0, "unit": "mV"}
